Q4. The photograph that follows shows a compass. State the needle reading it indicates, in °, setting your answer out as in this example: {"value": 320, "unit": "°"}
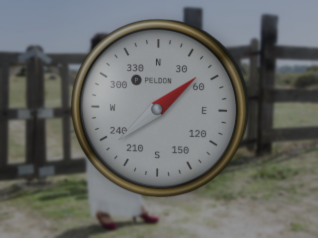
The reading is {"value": 50, "unit": "°"}
